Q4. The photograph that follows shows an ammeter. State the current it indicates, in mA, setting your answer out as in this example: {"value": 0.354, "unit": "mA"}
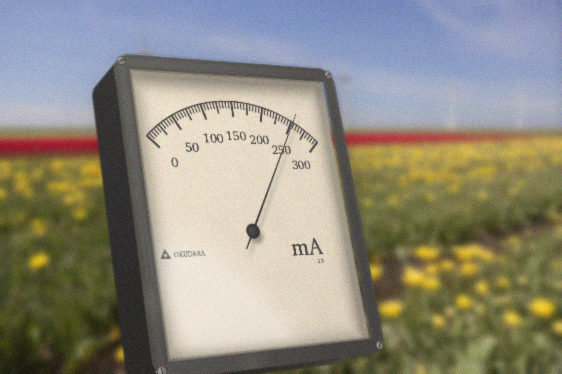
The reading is {"value": 250, "unit": "mA"}
